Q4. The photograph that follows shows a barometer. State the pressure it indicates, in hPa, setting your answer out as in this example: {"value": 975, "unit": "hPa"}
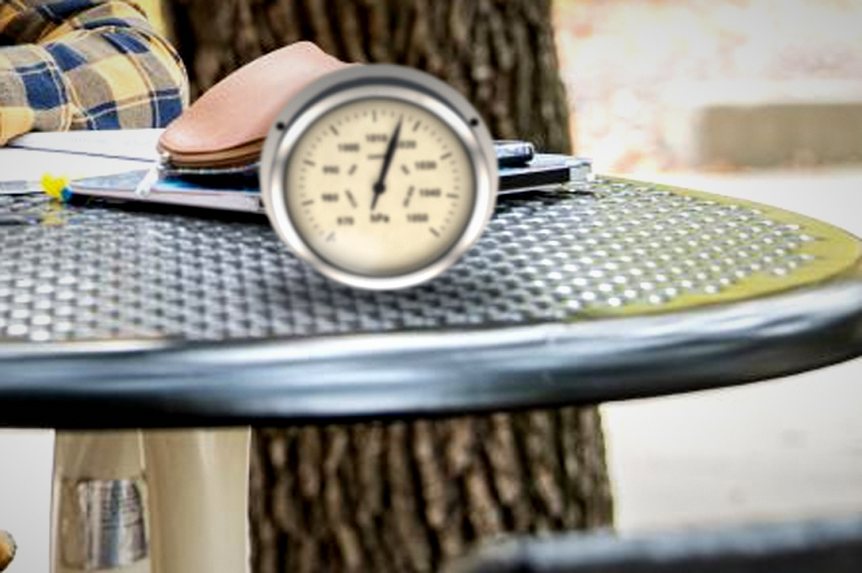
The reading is {"value": 1016, "unit": "hPa"}
